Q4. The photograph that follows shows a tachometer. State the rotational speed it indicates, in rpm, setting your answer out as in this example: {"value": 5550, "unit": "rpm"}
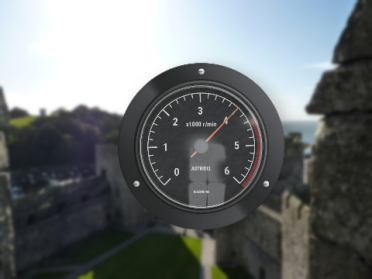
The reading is {"value": 4000, "unit": "rpm"}
